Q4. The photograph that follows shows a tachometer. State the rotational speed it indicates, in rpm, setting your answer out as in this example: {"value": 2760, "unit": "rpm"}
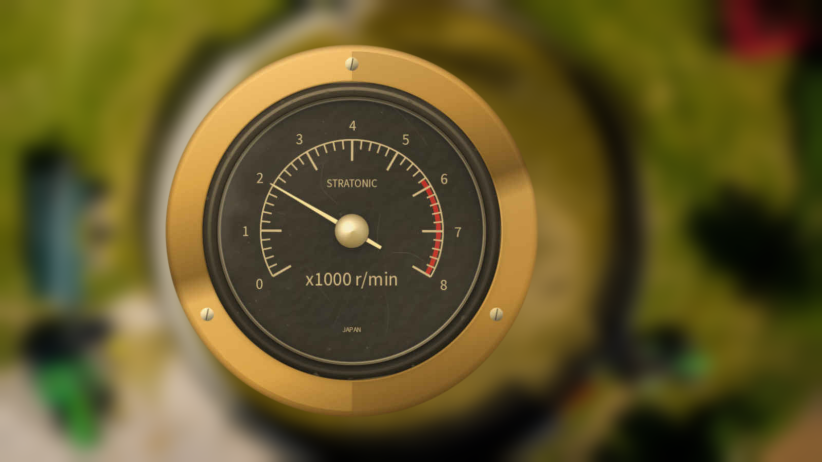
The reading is {"value": 2000, "unit": "rpm"}
